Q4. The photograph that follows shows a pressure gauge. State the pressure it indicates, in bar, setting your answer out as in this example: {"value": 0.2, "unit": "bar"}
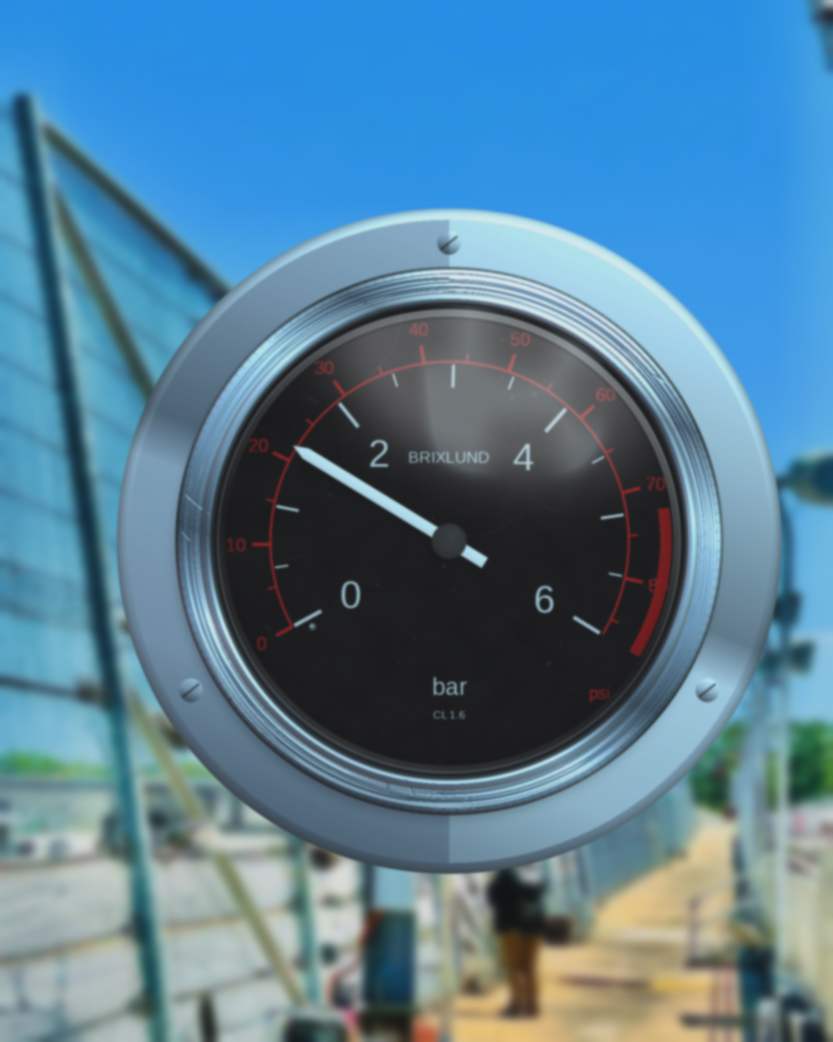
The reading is {"value": 1.5, "unit": "bar"}
